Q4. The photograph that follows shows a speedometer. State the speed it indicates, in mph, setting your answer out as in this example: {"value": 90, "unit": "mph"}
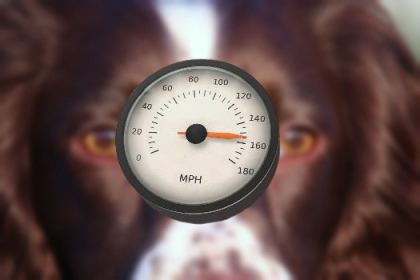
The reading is {"value": 155, "unit": "mph"}
